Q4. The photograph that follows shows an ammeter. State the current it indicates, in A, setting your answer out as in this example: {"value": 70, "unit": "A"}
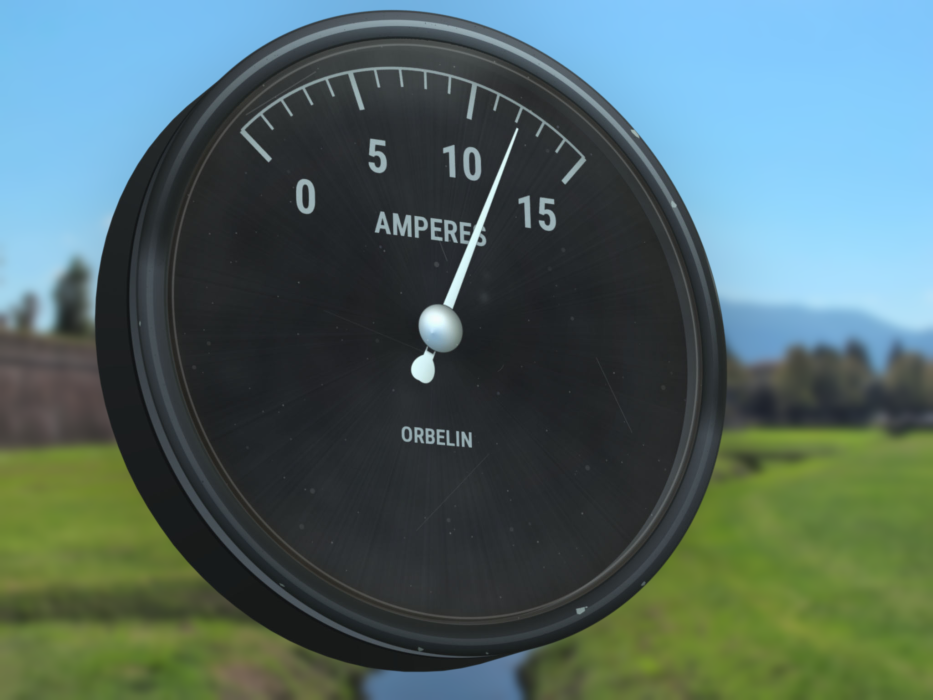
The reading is {"value": 12, "unit": "A"}
